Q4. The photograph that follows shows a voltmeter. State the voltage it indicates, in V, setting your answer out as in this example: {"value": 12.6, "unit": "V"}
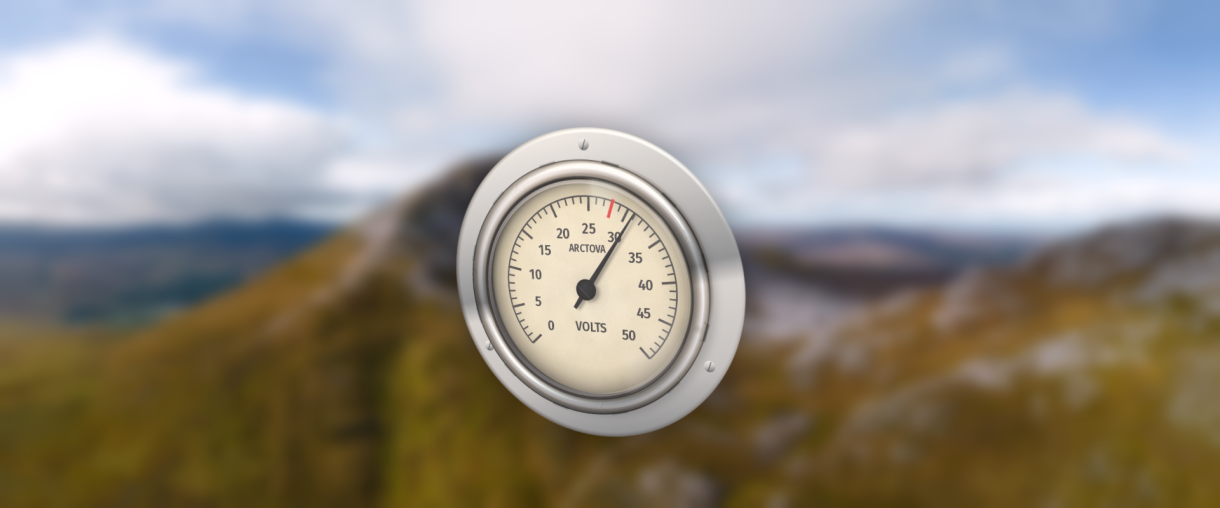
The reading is {"value": 31, "unit": "V"}
